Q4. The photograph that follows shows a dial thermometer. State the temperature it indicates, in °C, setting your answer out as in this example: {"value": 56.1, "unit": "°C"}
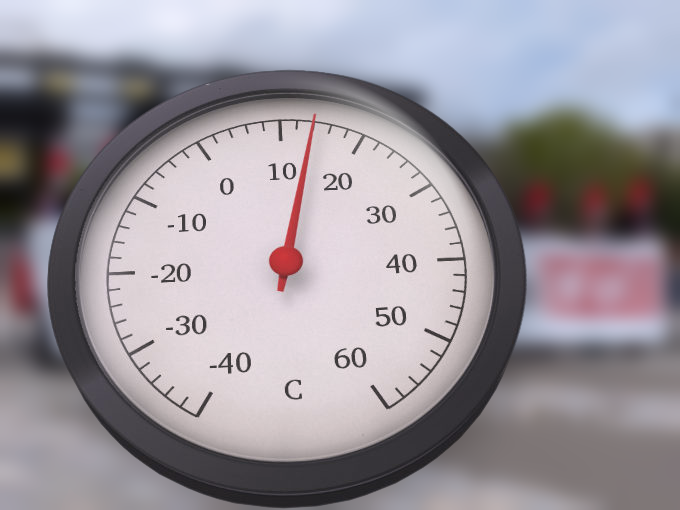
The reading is {"value": 14, "unit": "°C"}
